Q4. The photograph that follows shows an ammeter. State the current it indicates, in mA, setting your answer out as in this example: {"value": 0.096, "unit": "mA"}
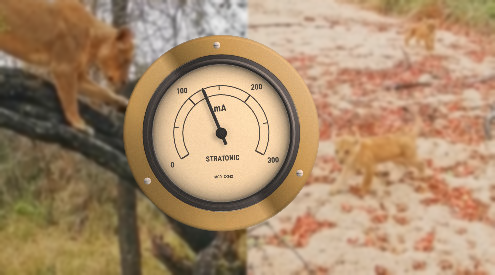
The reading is {"value": 125, "unit": "mA"}
